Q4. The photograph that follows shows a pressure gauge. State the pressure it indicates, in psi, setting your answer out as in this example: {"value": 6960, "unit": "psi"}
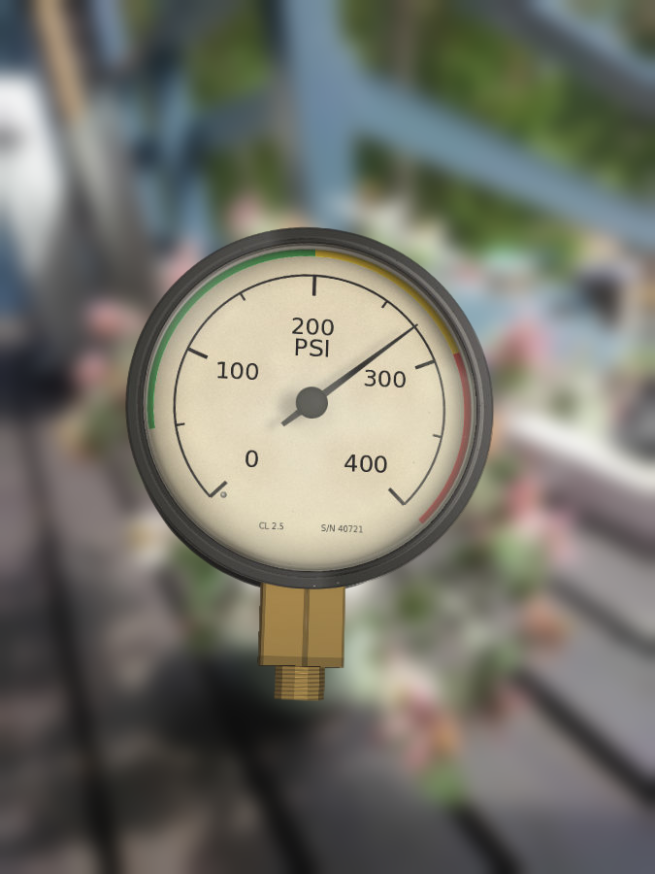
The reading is {"value": 275, "unit": "psi"}
